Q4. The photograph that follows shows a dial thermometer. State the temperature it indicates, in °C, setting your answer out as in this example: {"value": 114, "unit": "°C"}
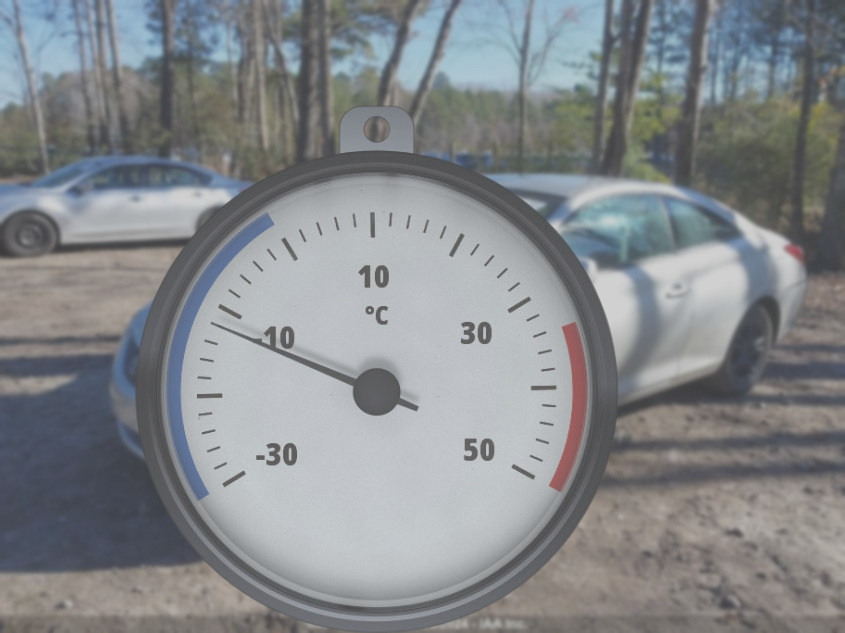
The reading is {"value": -12, "unit": "°C"}
